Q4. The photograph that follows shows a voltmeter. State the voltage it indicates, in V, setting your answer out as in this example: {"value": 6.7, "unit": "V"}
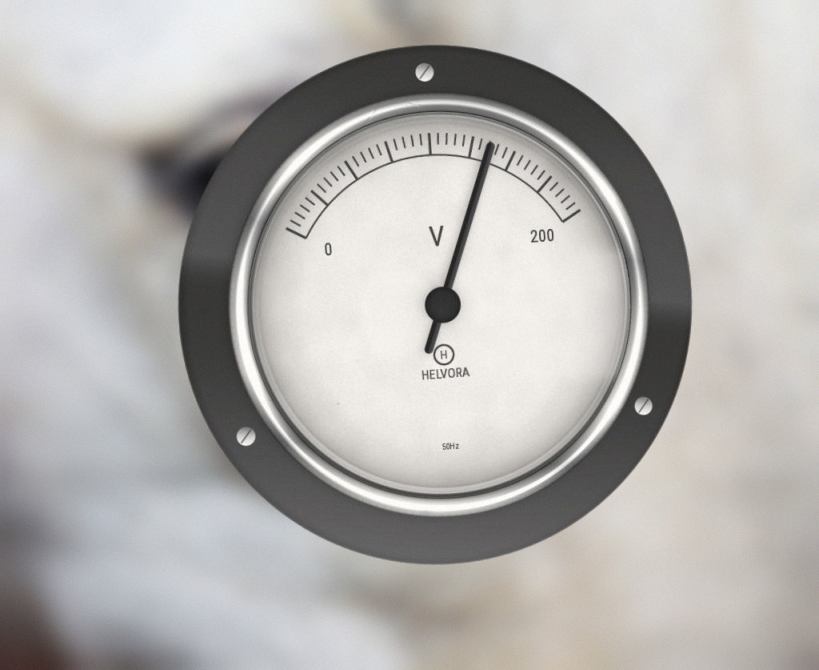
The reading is {"value": 135, "unit": "V"}
